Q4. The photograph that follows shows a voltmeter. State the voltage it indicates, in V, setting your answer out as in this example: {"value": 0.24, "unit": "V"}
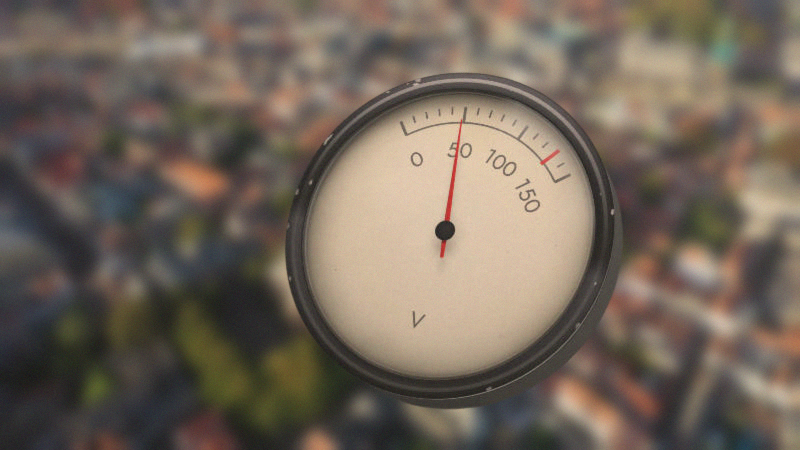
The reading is {"value": 50, "unit": "V"}
